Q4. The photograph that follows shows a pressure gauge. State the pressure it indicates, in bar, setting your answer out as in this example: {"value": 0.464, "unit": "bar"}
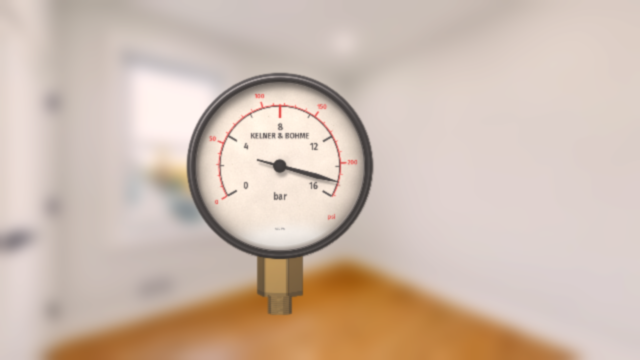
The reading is {"value": 15, "unit": "bar"}
